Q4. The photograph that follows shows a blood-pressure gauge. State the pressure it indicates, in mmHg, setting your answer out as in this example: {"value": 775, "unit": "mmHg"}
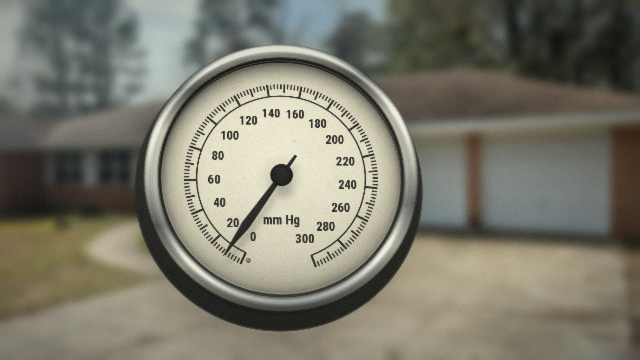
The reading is {"value": 10, "unit": "mmHg"}
